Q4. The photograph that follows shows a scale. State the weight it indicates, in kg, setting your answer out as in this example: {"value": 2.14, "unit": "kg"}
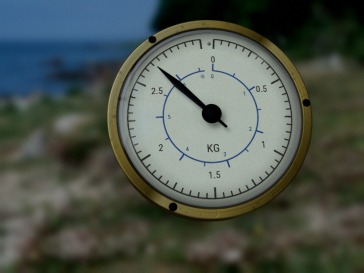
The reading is {"value": 2.65, "unit": "kg"}
